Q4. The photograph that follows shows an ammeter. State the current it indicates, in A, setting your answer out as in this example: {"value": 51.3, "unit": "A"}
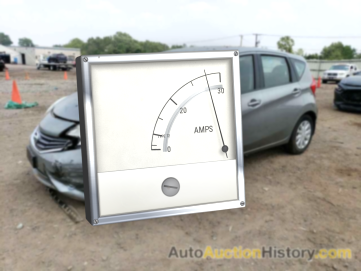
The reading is {"value": 27.5, "unit": "A"}
